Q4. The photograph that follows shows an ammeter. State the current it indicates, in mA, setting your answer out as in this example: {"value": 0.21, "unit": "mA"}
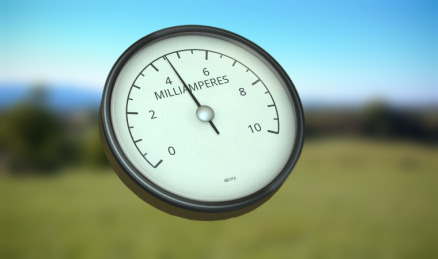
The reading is {"value": 4.5, "unit": "mA"}
